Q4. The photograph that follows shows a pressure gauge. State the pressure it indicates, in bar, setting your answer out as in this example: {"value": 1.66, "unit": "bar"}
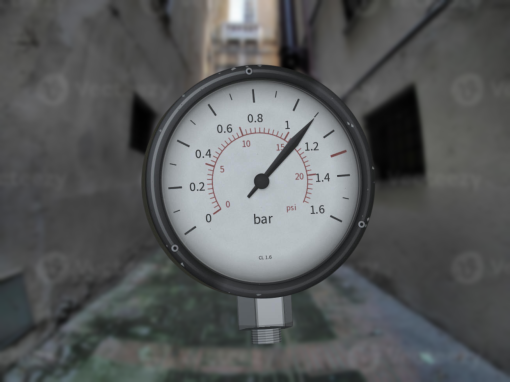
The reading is {"value": 1.1, "unit": "bar"}
